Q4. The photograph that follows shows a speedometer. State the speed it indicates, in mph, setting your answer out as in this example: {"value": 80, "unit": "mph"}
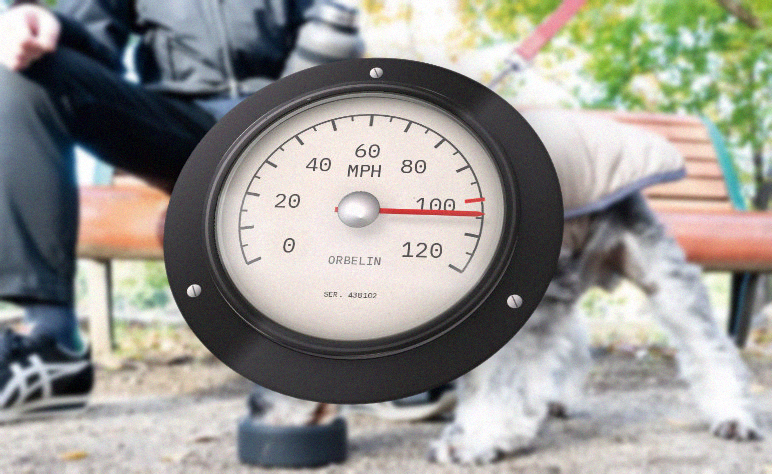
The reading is {"value": 105, "unit": "mph"}
